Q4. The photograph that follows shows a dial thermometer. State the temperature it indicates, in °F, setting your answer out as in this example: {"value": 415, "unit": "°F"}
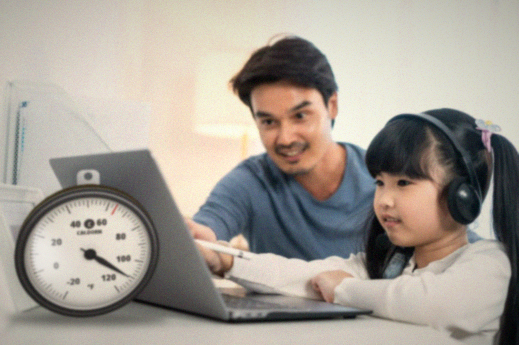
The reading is {"value": 110, "unit": "°F"}
